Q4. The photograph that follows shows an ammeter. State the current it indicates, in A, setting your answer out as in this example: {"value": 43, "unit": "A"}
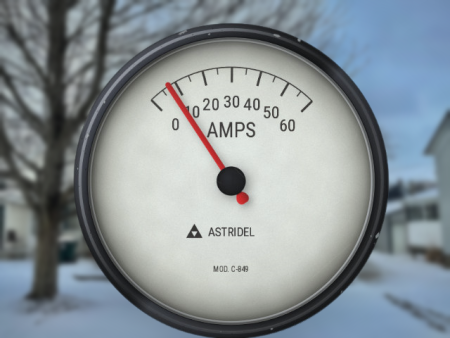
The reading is {"value": 7.5, "unit": "A"}
